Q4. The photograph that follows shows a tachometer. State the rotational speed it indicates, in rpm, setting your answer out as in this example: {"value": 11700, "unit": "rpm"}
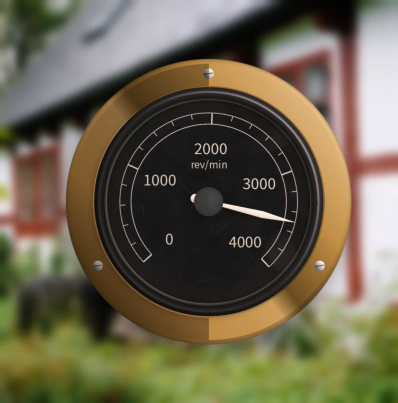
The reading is {"value": 3500, "unit": "rpm"}
